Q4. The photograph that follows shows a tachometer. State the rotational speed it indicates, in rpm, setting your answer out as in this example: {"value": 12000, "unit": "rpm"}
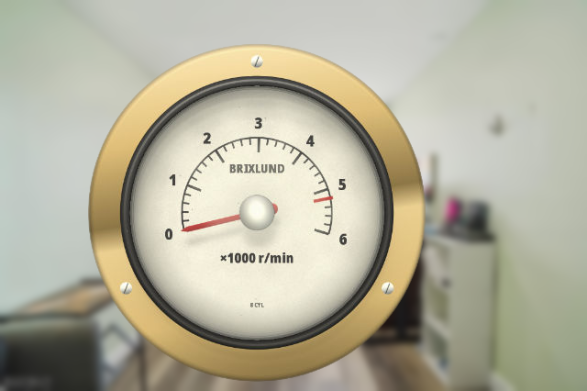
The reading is {"value": 0, "unit": "rpm"}
